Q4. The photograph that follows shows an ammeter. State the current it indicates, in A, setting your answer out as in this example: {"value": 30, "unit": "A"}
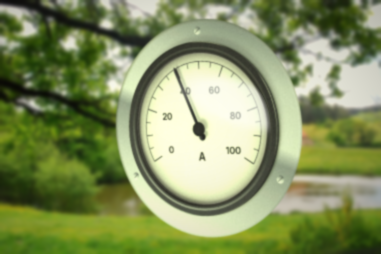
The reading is {"value": 40, "unit": "A"}
